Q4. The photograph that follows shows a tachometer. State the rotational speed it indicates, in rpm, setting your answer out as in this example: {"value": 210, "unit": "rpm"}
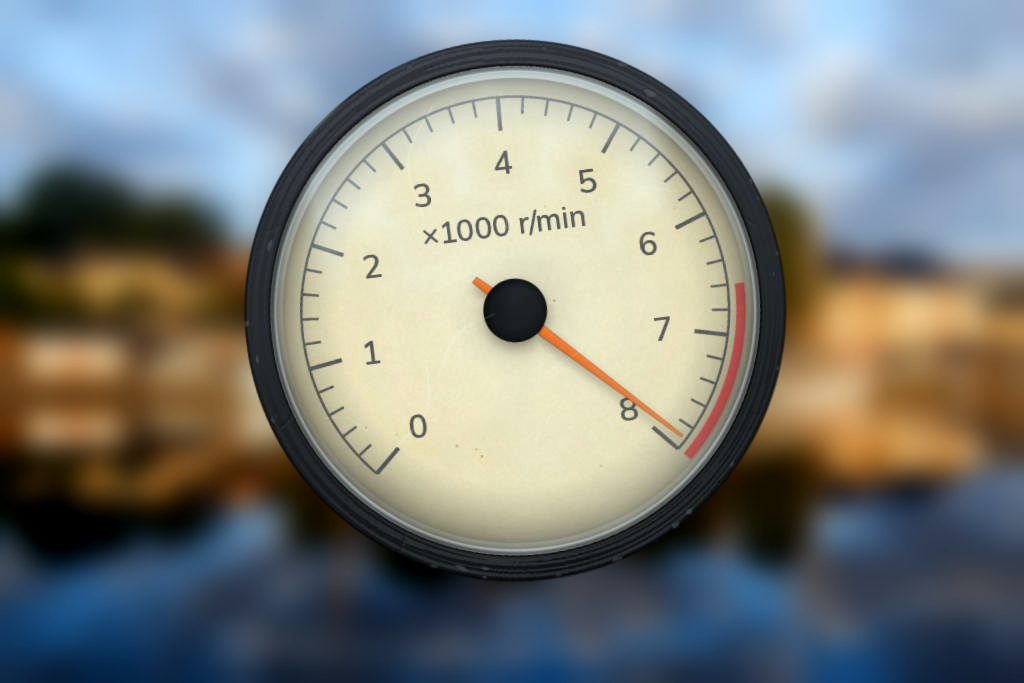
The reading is {"value": 7900, "unit": "rpm"}
